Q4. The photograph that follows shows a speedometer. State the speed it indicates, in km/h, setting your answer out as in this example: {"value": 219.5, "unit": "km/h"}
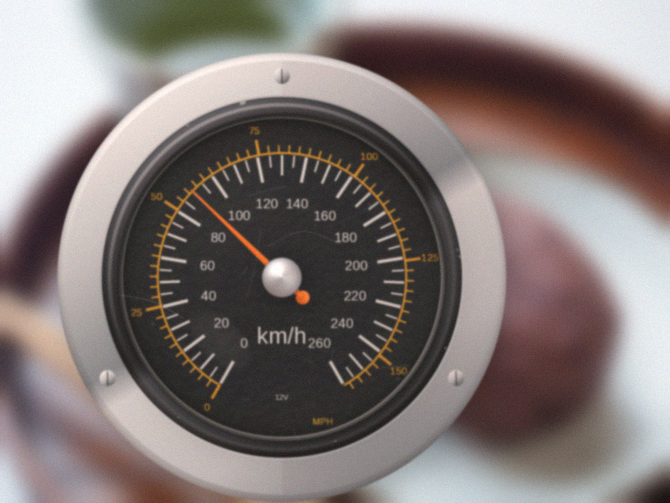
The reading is {"value": 90, "unit": "km/h"}
